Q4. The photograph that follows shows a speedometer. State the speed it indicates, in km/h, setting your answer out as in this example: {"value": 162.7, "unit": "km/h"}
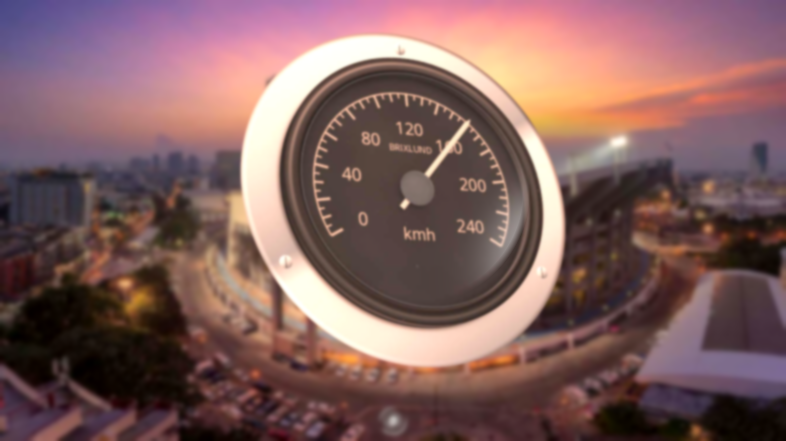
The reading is {"value": 160, "unit": "km/h"}
